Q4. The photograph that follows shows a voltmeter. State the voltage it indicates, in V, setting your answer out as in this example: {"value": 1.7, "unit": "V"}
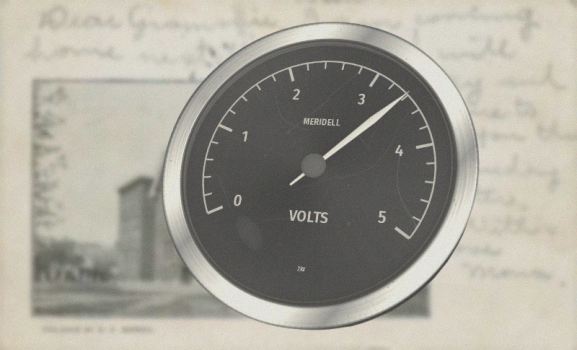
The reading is {"value": 3.4, "unit": "V"}
